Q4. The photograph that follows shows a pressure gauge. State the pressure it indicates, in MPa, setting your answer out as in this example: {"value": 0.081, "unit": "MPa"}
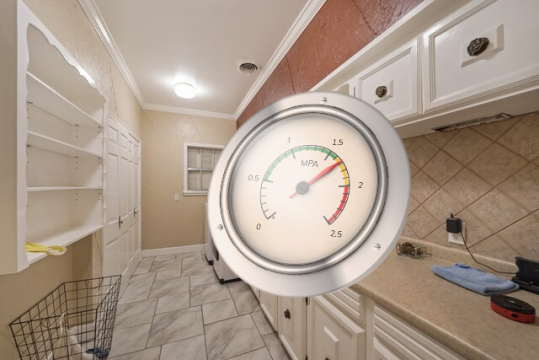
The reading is {"value": 1.7, "unit": "MPa"}
